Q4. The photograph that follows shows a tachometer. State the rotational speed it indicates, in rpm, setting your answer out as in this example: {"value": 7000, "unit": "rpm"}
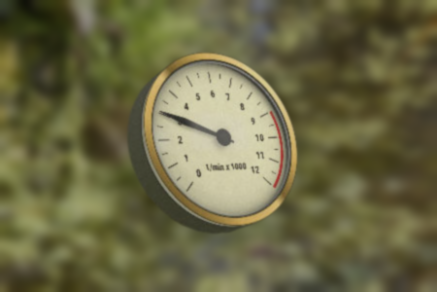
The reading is {"value": 3000, "unit": "rpm"}
